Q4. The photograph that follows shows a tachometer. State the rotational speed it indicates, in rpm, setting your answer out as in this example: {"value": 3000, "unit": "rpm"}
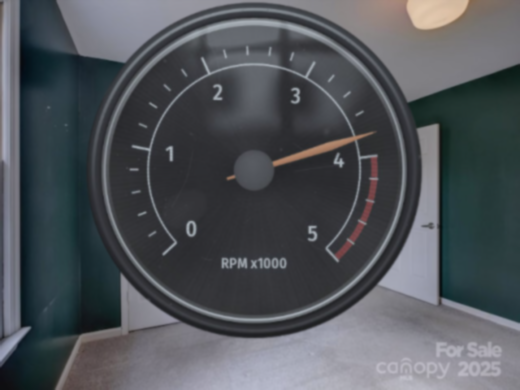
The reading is {"value": 3800, "unit": "rpm"}
